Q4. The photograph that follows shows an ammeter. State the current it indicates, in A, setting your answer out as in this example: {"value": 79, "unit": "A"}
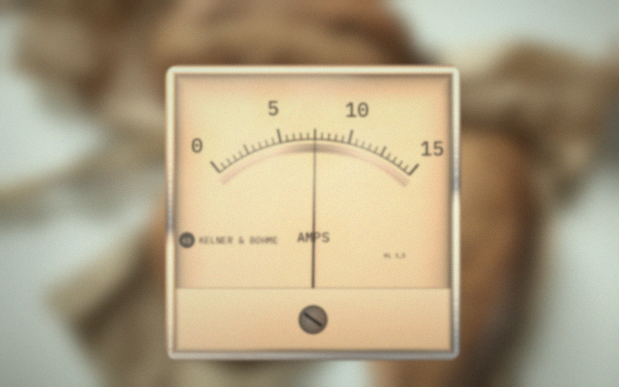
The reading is {"value": 7.5, "unit": "A"}
